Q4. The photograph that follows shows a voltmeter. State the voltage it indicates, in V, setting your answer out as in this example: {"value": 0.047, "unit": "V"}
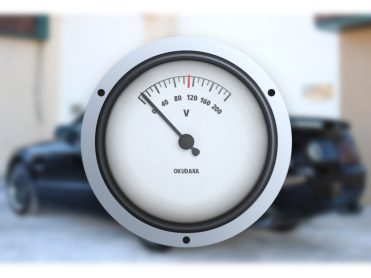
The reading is {"value": 10, "unit": "V"}
